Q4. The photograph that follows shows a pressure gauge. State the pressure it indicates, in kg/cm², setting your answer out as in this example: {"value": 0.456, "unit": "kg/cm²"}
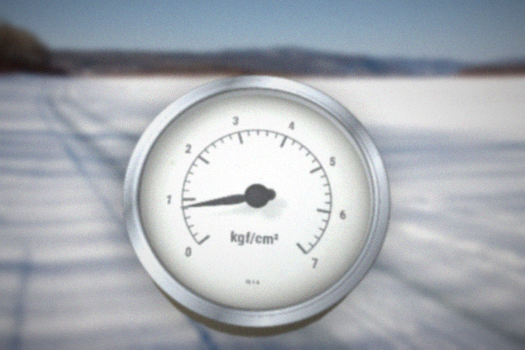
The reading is {"value": 0.8, "unit": "kg/cm²"}
